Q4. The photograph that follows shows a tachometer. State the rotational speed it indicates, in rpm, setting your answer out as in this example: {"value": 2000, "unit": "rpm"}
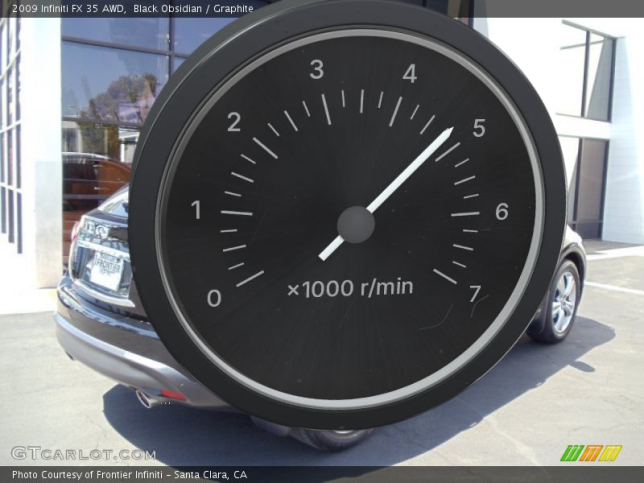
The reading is {"value": 4750, "unit": "rpm"}
